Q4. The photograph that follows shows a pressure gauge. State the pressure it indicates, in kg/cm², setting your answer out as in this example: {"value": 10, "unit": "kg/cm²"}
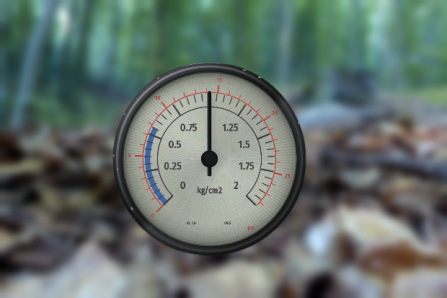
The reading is {"value": 1, "unit": "kg/cm²"}
